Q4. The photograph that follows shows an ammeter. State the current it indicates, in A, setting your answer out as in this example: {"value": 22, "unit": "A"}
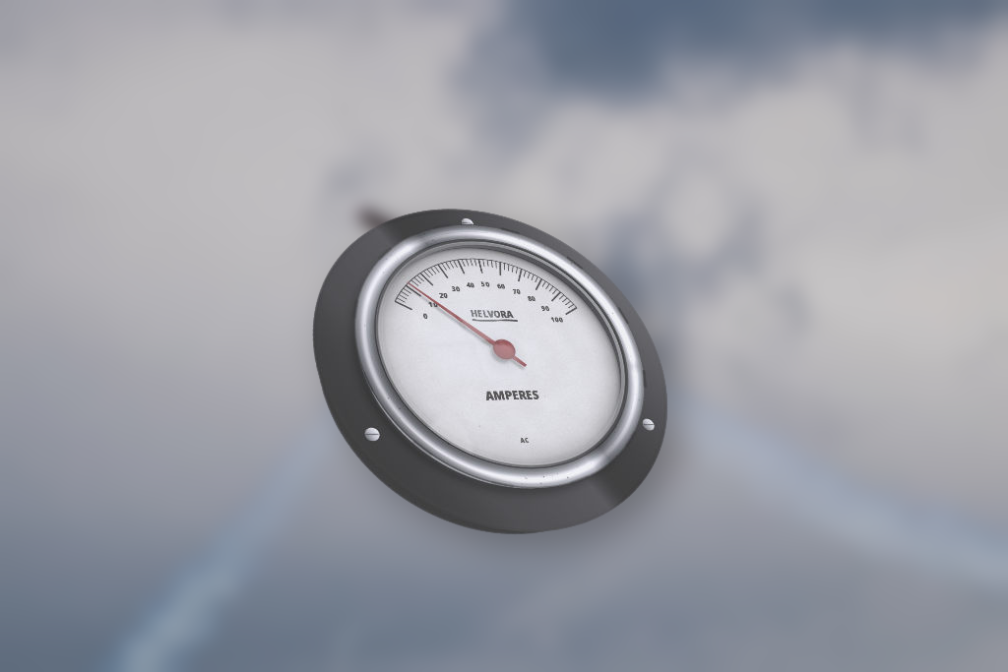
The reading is {"value": 10, "unit": "A"}
